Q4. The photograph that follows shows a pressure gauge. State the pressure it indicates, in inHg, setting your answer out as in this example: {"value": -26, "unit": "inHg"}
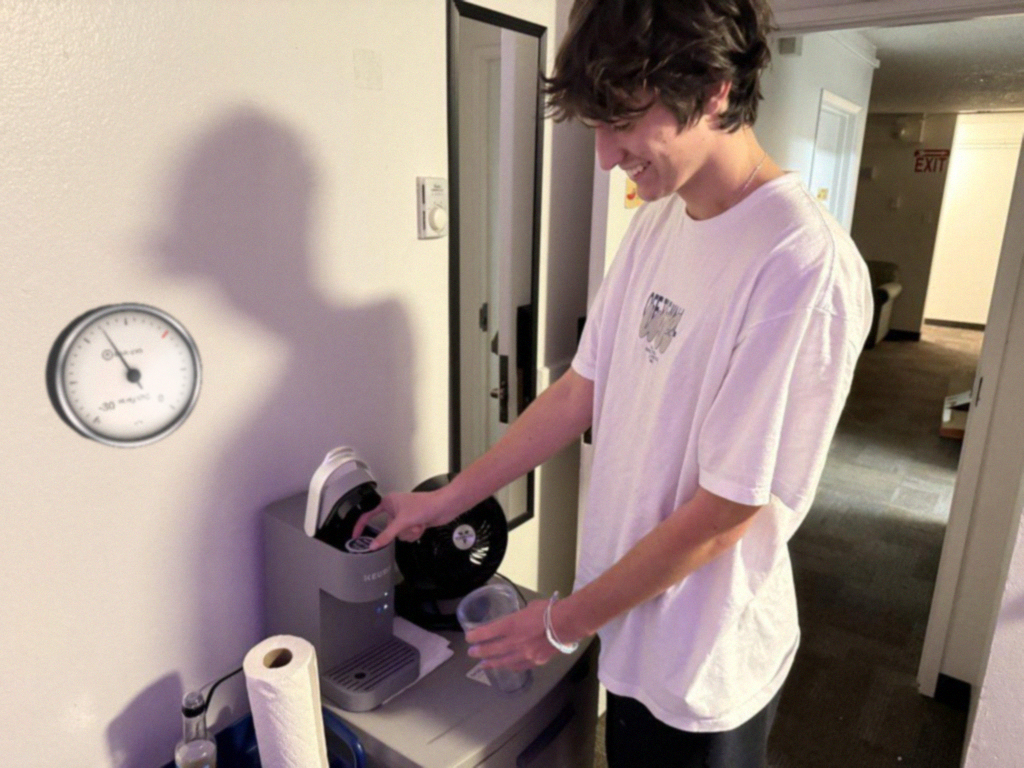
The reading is {"value": -18, "unit": "inHg"}
